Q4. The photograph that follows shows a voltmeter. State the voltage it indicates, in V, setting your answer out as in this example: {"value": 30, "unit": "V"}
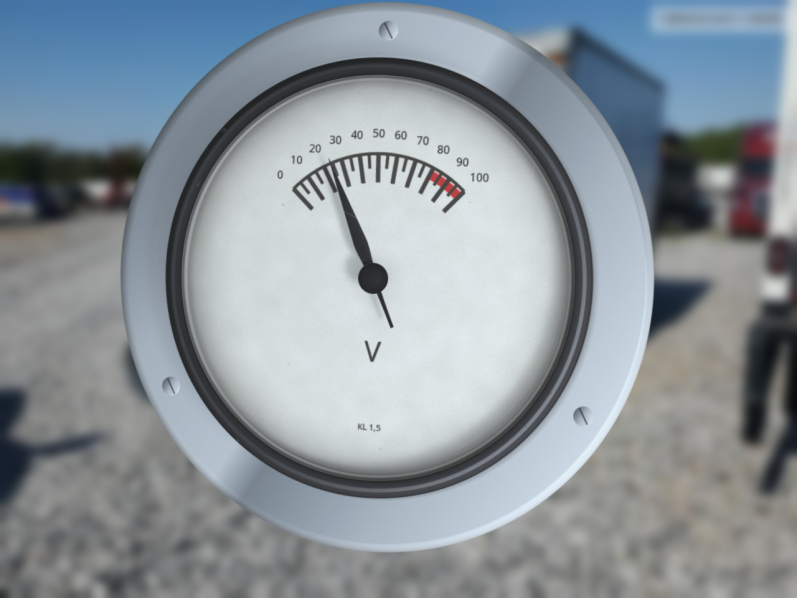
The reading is {"value": 25, "unit": "V"}
